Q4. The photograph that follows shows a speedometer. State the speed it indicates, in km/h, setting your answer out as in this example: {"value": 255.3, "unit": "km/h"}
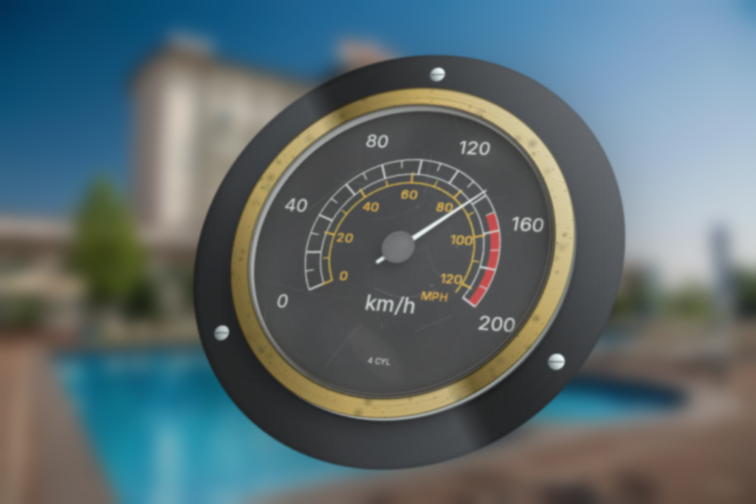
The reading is {"value": 140, "unit": "km/h"}
